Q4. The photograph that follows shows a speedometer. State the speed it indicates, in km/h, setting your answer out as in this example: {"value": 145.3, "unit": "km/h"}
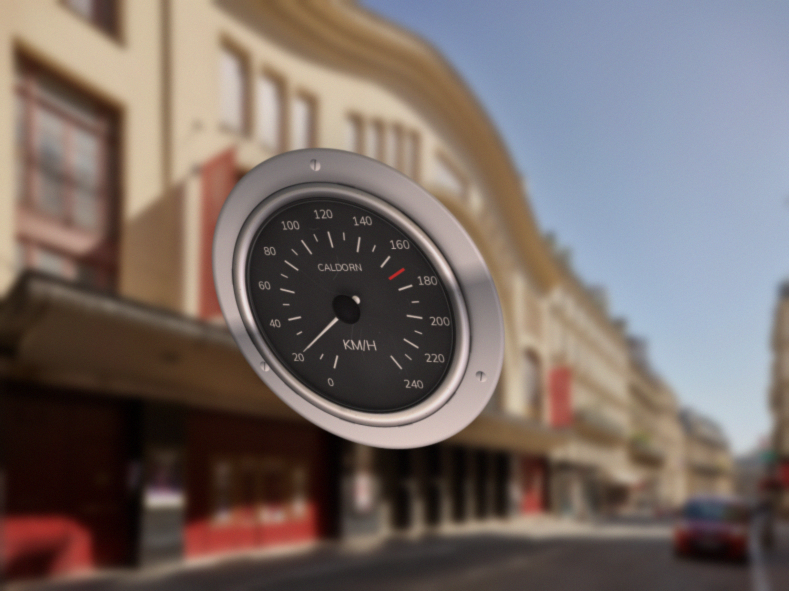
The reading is {"value": 20, "unit": "km/h"}
